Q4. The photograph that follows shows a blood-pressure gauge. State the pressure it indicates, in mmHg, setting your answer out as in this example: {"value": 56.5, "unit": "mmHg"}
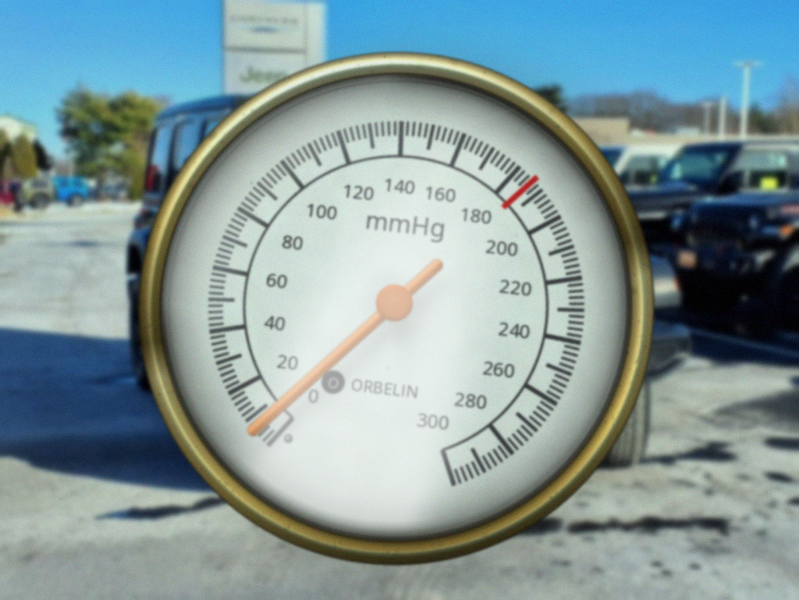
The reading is {"value": 6, "unit": "mmHg"}
